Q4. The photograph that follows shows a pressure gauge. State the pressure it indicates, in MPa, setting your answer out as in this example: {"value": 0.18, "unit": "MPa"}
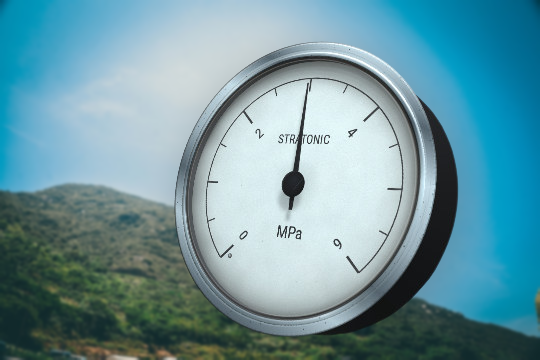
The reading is {"value": 3, "unit": "MPa"}
